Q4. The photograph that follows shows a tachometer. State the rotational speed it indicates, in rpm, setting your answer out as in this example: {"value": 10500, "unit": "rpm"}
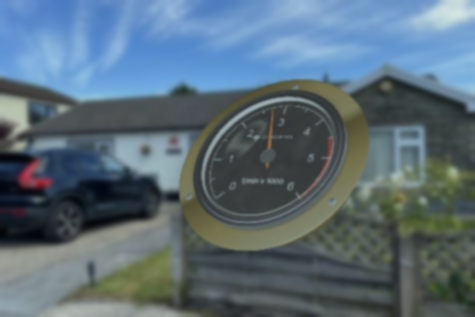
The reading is {"value": 2750, "unit": "rpm"}
